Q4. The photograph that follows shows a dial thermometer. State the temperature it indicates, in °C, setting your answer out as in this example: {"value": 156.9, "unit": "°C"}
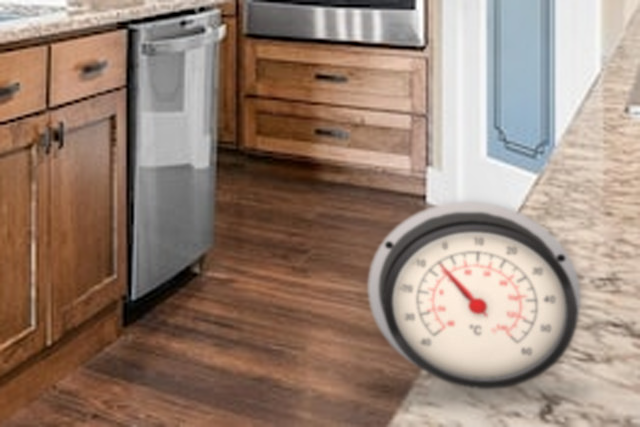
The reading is {"value": -5, "unit": "°C"}
